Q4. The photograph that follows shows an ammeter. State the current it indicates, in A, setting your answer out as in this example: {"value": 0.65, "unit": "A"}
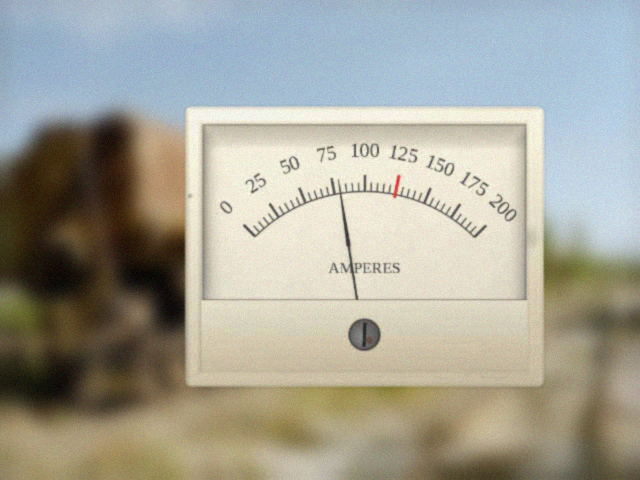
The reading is {"value": 80, "unit": "A"}
